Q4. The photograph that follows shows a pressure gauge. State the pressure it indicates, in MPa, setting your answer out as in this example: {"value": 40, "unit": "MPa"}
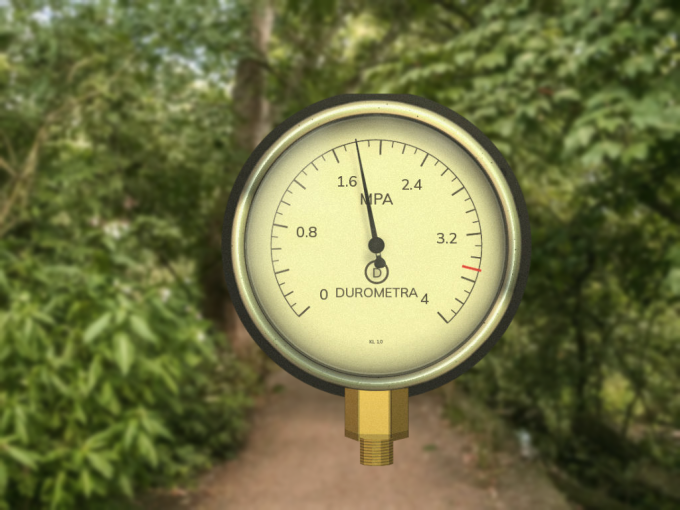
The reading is {"value": 1.8, "unit": "MPa"}
